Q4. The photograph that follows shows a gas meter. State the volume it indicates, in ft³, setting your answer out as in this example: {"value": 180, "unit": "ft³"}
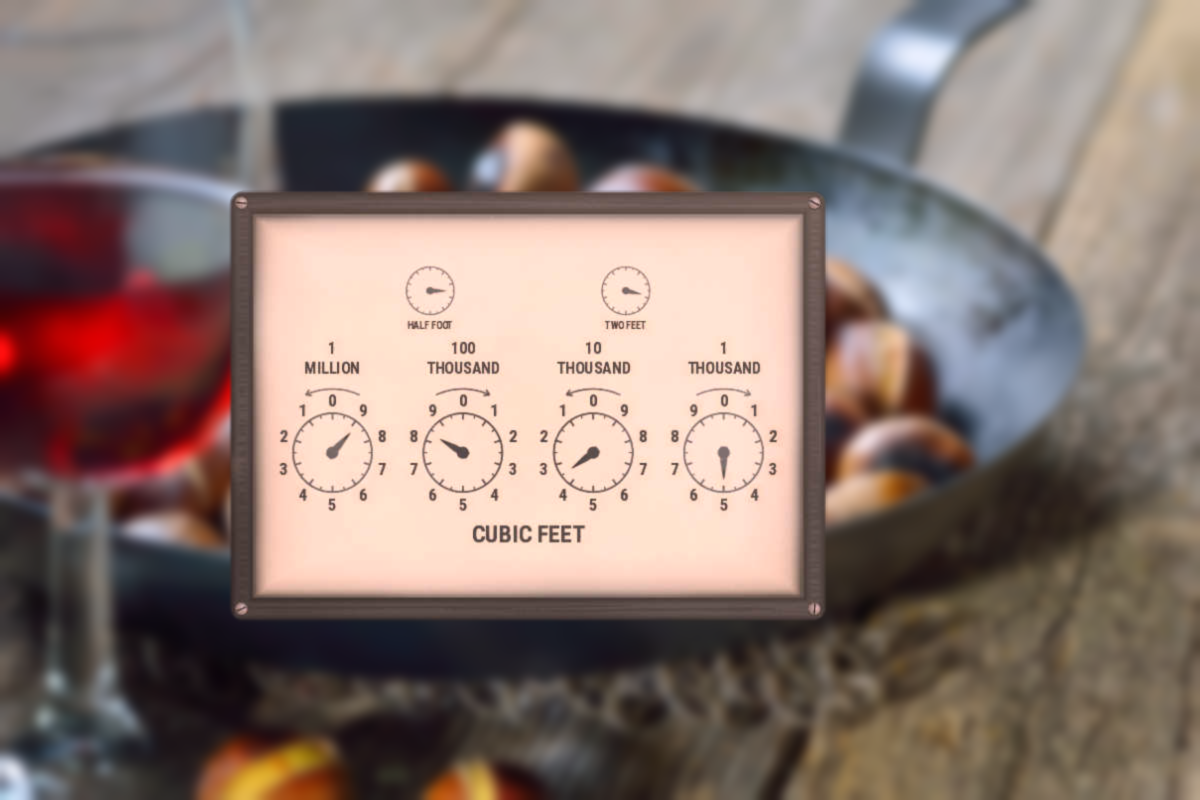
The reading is {"value": 883500, "unit": "ft³"}
